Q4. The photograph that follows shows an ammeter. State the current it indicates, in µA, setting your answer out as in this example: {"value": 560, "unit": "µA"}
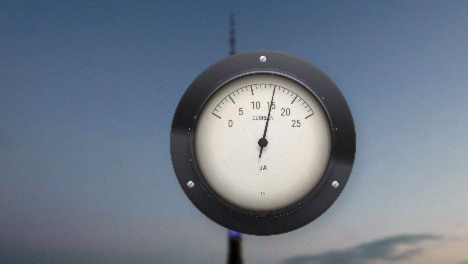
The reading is {"value": 15, "unit": "µA"}
